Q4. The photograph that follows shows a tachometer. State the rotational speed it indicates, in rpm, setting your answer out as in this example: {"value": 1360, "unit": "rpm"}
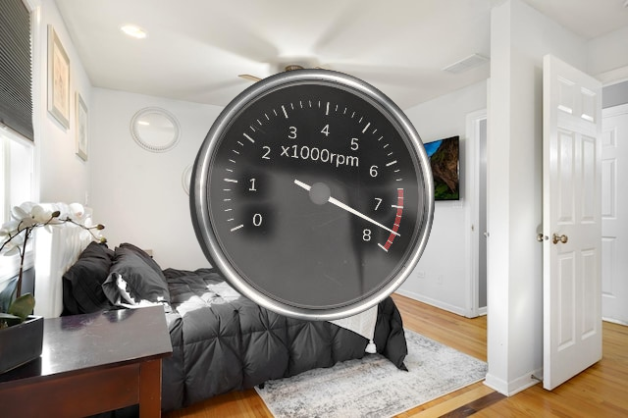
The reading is {"value": 7600, "unit": "rpm"}
